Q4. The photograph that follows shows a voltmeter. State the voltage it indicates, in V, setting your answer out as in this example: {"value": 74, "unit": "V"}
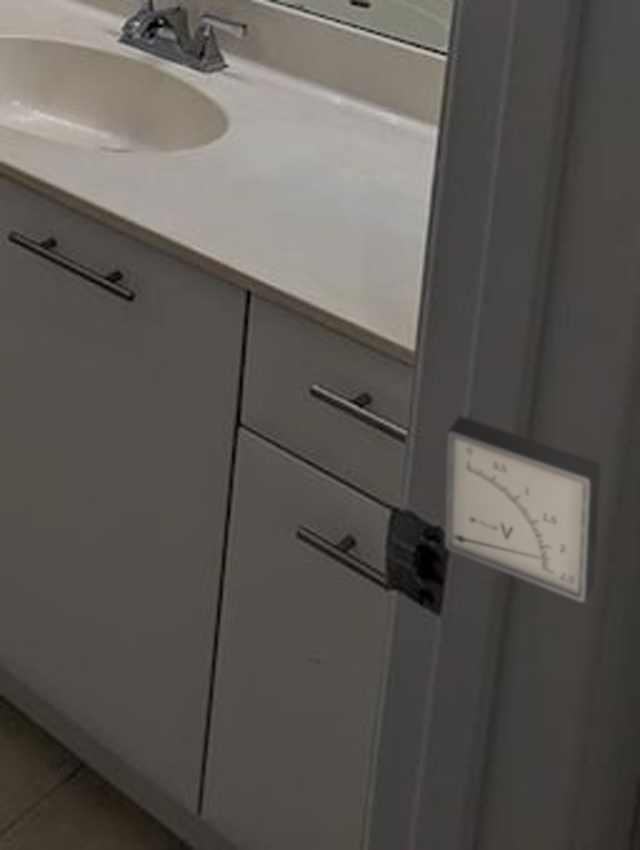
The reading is {"value": 2.25, "unit": "V"}
